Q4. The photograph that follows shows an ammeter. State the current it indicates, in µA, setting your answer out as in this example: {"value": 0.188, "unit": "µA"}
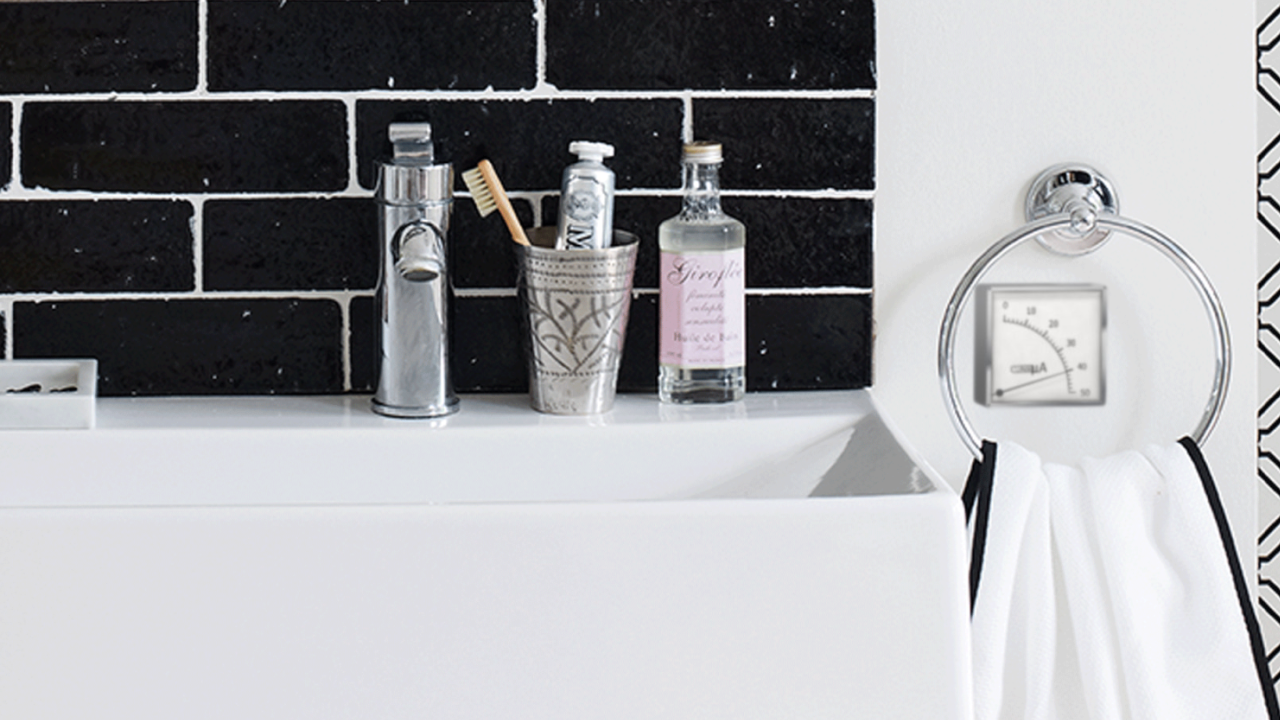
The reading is {"value": 40, "unit": "µA"}
